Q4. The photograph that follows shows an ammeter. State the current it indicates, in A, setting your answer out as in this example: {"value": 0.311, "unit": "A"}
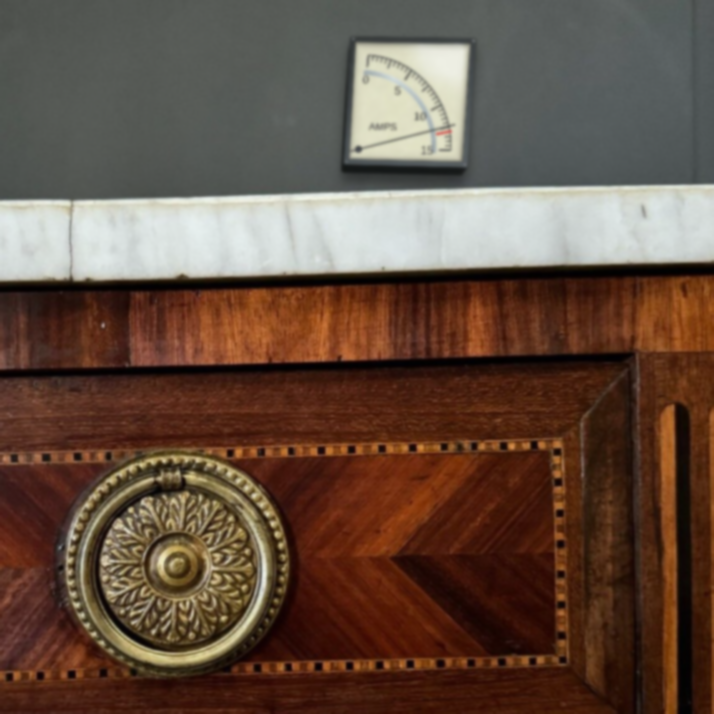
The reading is {"value": 12.5, "unit": "A"}
